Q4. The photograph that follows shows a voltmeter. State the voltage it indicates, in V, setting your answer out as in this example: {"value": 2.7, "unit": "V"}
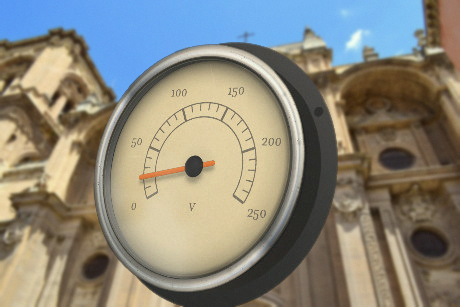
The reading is {"value": 20, "unit": "V"}
